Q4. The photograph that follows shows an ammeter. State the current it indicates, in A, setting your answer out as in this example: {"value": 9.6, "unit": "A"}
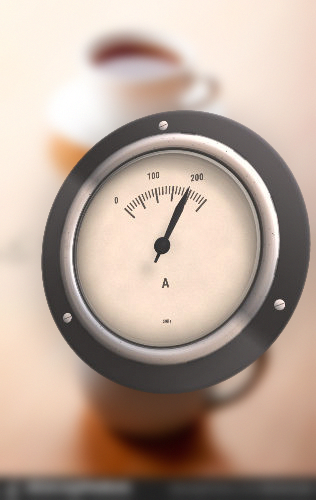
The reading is {"value": 200, "unit": "A"}
